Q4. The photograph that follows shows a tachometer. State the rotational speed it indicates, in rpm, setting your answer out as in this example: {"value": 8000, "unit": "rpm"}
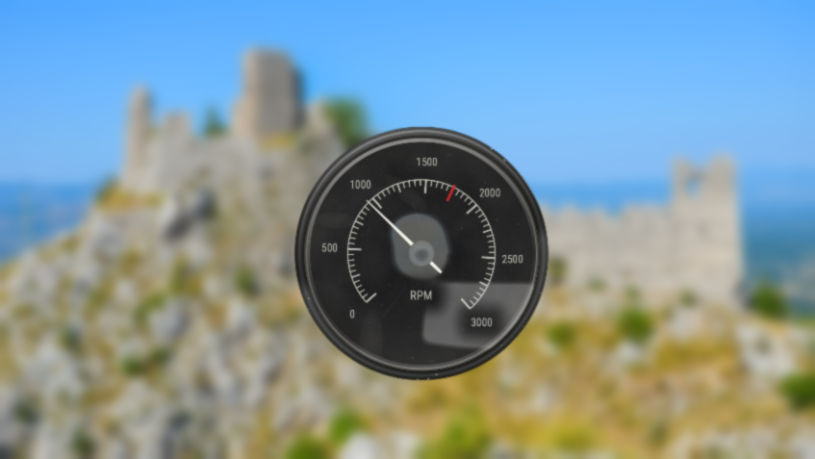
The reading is {"value": 950, "unit": "rpm"}
